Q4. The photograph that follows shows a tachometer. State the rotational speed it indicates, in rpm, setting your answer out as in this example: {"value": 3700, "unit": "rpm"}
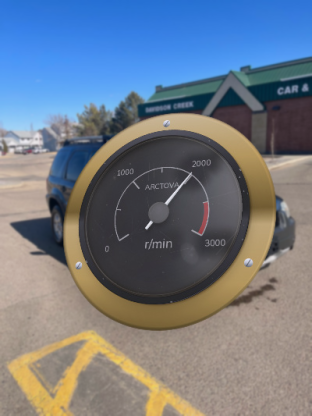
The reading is {"value": 2000, "unit": "rpm"}
